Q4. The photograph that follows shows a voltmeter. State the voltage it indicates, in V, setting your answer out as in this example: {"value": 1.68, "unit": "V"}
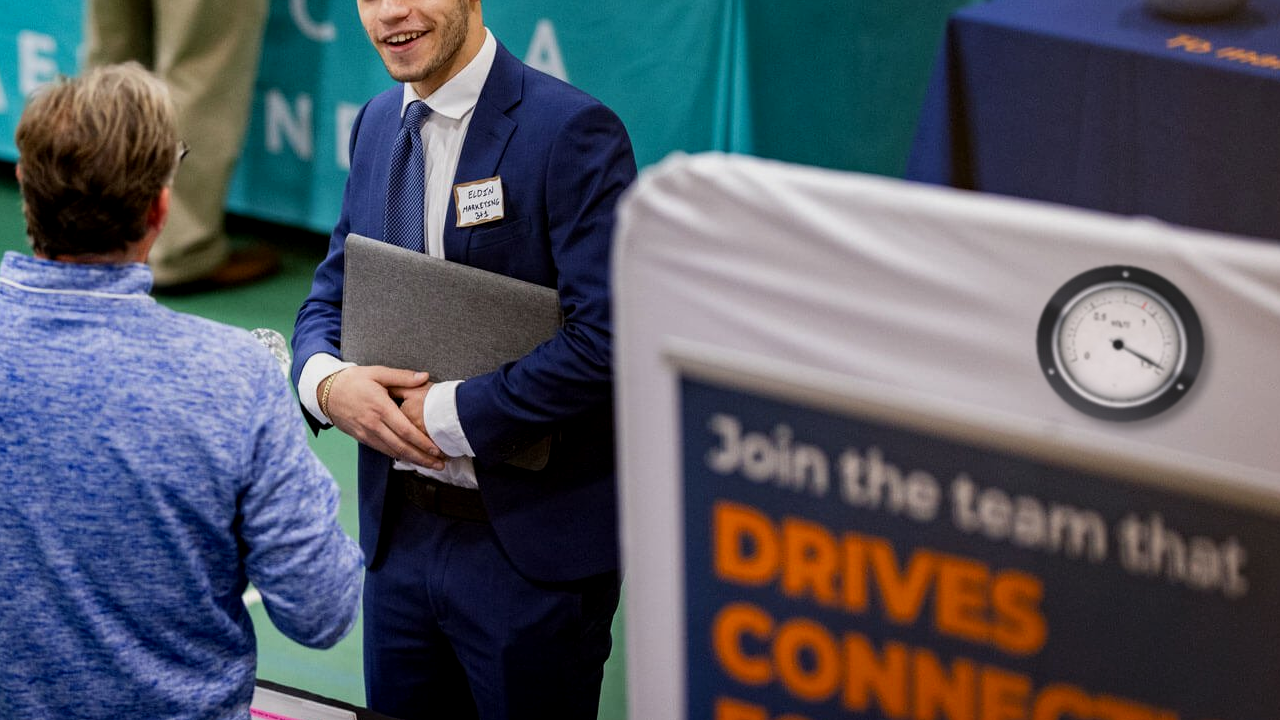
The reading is {"value": 1.45, "unit": "V"}
